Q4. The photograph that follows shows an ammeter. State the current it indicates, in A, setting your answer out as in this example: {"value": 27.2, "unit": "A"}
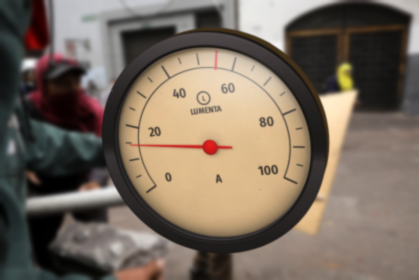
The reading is {"value": 15, "unit": "A"}
